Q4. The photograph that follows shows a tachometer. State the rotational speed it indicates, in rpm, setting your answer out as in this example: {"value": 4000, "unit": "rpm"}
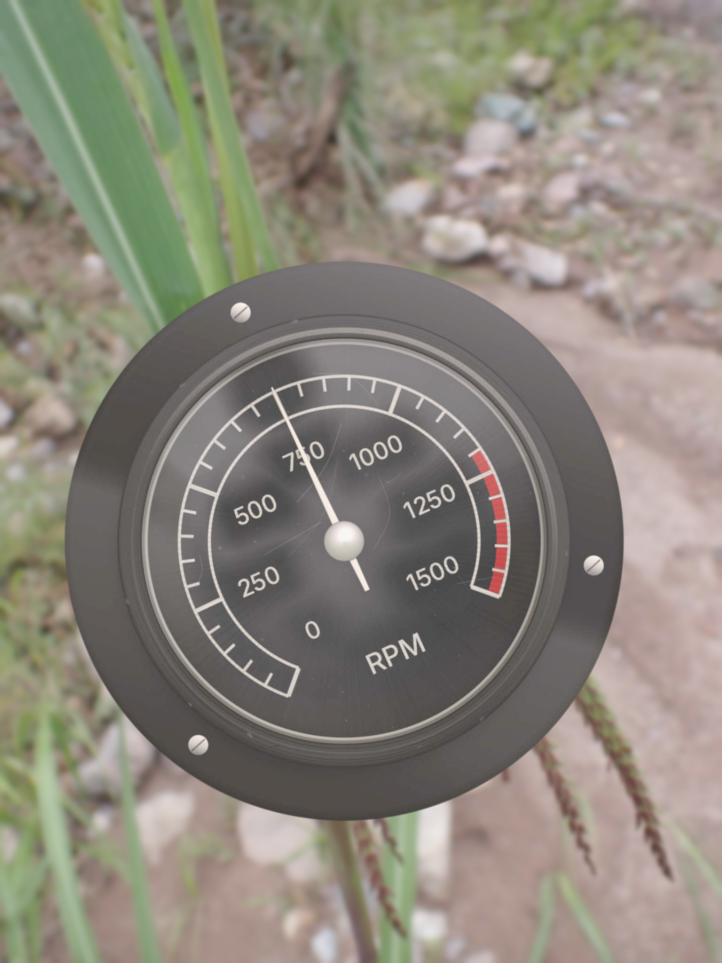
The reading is {"value": 750, "unit": "rpm"}
